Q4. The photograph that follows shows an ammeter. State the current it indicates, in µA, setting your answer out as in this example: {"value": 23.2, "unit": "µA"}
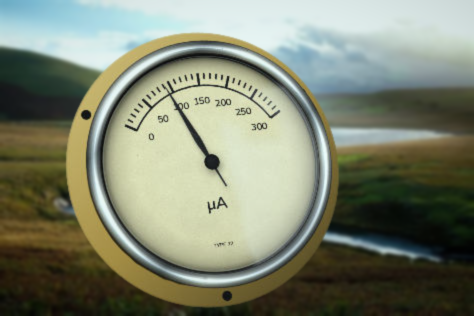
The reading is {"value": 90, "unit": "µA"}
